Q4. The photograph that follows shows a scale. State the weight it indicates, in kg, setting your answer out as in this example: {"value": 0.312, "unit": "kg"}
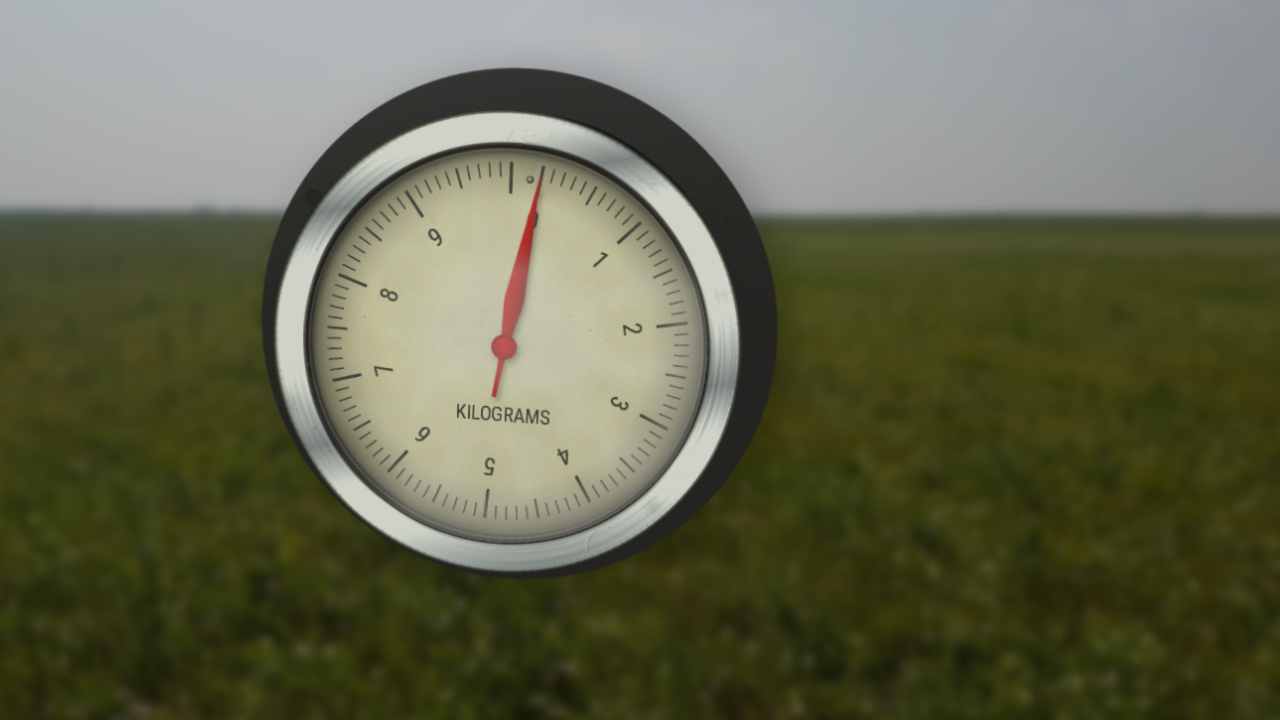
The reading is {"value": 0, "unit": "kg"}
